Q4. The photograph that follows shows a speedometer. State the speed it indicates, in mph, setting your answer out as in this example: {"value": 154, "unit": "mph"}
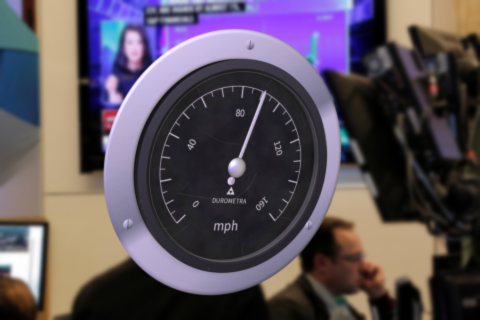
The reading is {"value": 90, "unit": "mph"}
